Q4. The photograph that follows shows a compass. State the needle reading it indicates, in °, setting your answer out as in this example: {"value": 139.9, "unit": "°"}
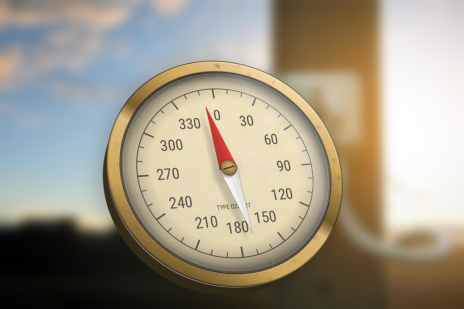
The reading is {"value": 350, "unit": "°"}
